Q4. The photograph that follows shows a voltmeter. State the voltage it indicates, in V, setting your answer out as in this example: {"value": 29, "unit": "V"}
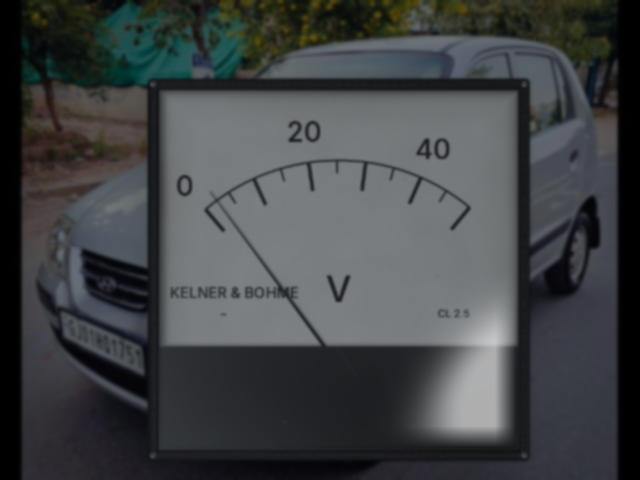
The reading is {"value": 2.5, "unit": "V"}
